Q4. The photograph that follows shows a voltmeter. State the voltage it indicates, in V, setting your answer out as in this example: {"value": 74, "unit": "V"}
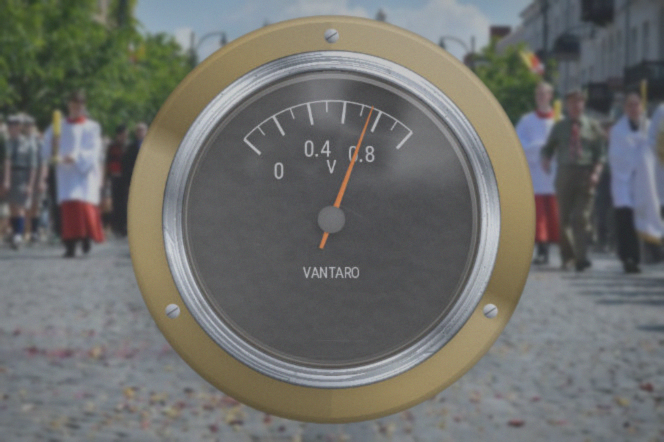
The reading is {"value": 0.75, "unit": "V"}
